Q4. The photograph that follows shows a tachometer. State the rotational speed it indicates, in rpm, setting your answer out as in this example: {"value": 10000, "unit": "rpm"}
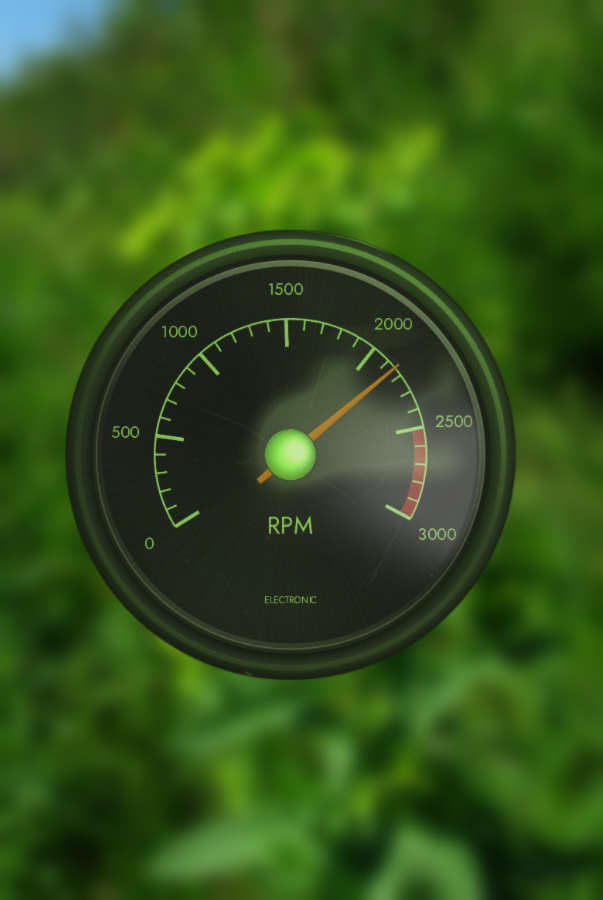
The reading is {"value": 2150, "unit": "rpm"}
